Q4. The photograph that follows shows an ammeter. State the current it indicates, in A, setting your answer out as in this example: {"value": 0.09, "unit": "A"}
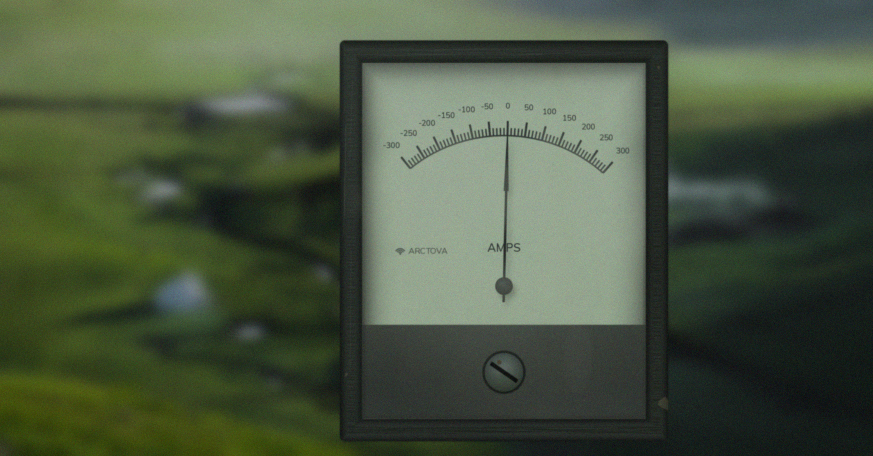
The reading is {"value": 0, "unit": "A"}
